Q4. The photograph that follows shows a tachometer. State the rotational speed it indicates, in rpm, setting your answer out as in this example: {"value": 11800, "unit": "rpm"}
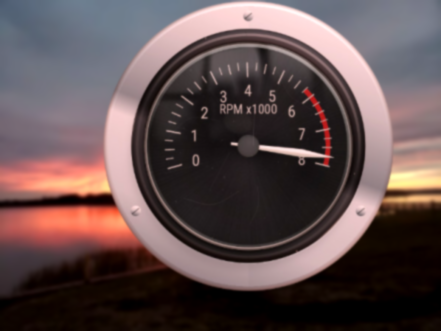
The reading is {"value": 7750, "unit": "rpm"}
